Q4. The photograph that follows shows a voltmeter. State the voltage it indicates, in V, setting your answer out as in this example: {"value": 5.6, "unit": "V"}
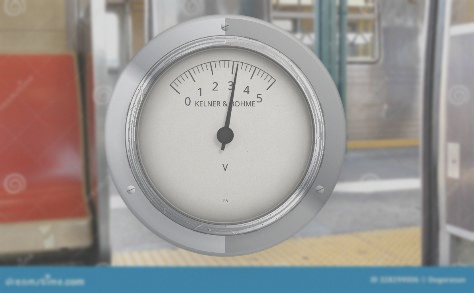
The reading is {"value": 3.2, "unit": "V"}
